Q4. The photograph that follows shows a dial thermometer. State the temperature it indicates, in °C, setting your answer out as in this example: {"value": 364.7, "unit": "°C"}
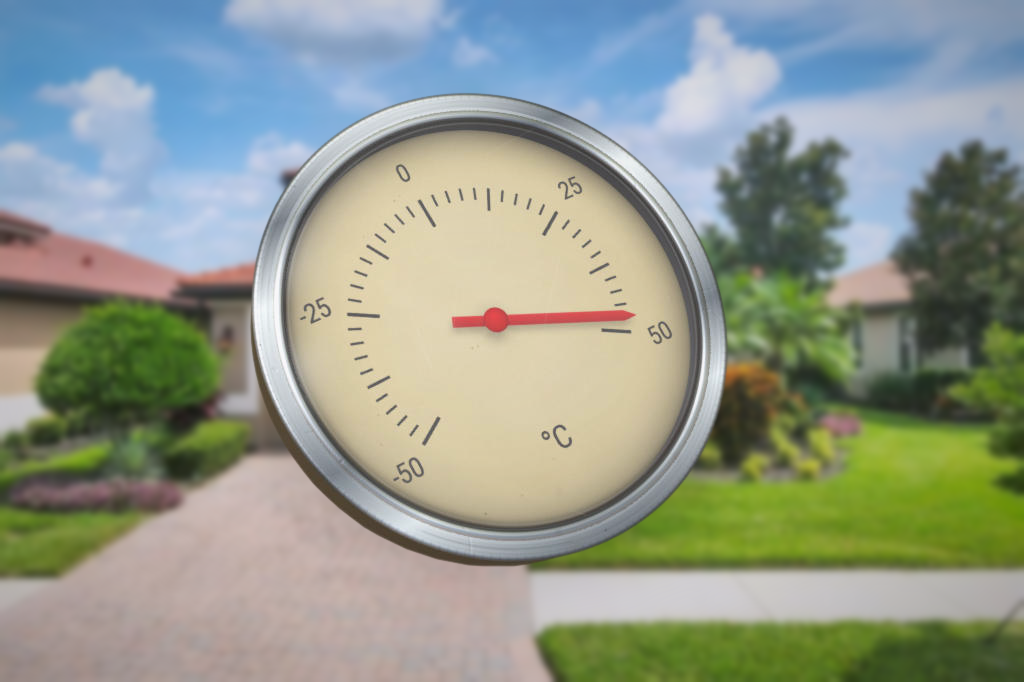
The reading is {"value": 47.5, "unit": "°C"}
